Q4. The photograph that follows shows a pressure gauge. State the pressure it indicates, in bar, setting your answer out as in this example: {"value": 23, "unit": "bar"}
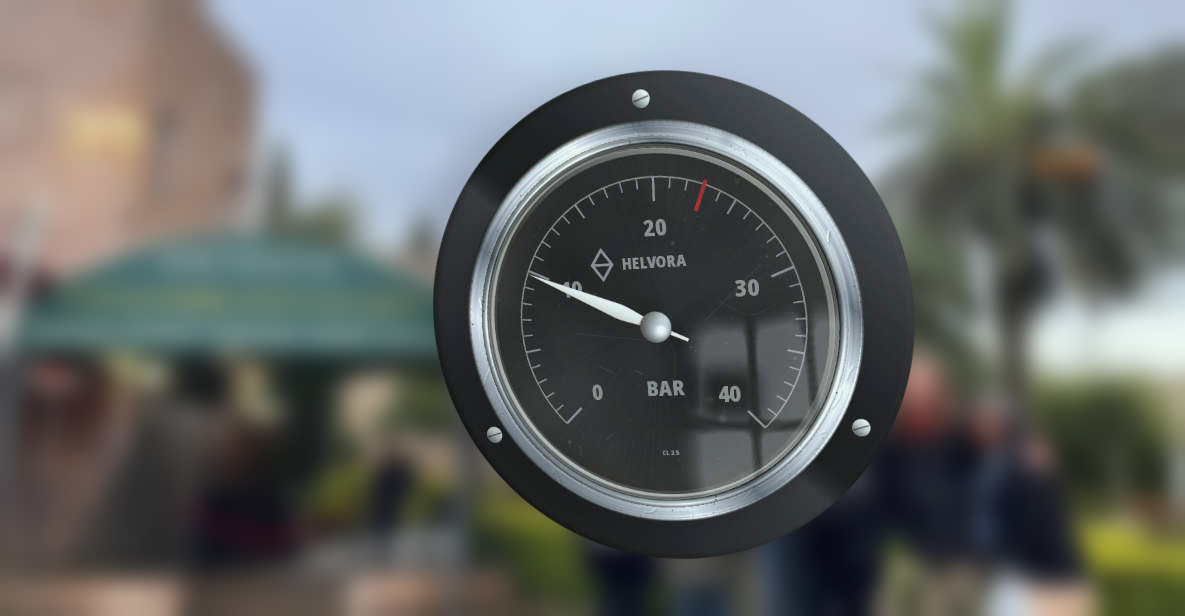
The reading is {"value": 10, "unit": "bar"}
